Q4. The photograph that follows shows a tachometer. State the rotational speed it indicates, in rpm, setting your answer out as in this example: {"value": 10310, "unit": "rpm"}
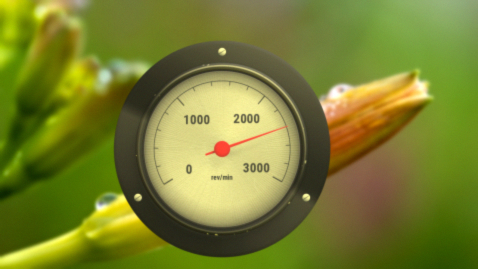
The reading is {"value": 2400, "unit": "rpm"}
